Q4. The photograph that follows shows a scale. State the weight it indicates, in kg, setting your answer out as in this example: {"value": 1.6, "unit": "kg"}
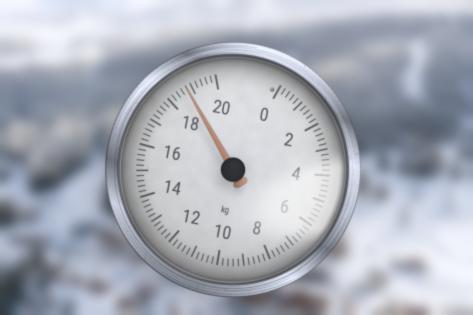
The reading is {"value": 18.8, "unit": "kg"}
